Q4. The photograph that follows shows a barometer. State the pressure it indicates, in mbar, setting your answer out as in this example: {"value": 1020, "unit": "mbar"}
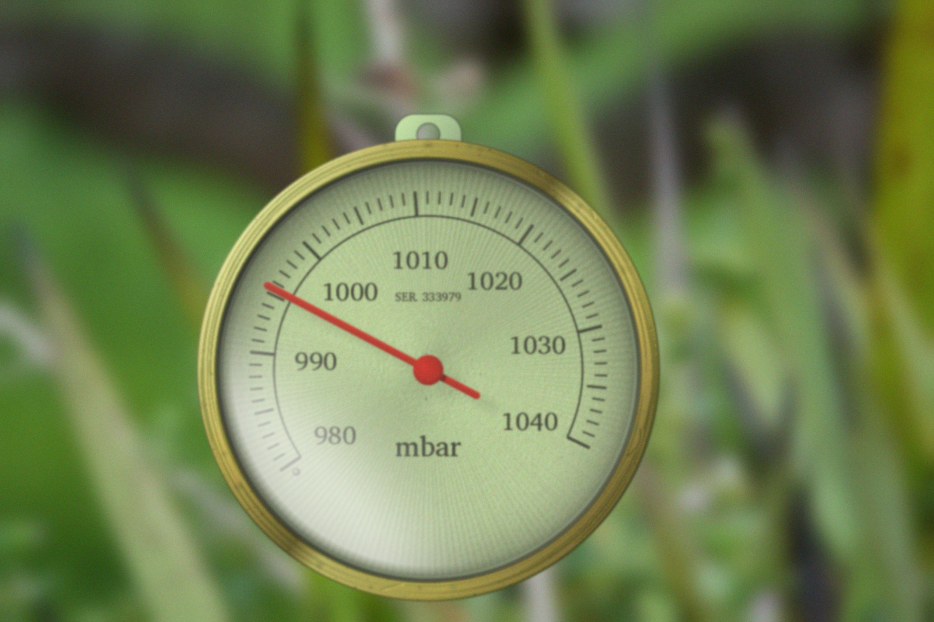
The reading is {"value": 995.5, "unit": "mbar"}
